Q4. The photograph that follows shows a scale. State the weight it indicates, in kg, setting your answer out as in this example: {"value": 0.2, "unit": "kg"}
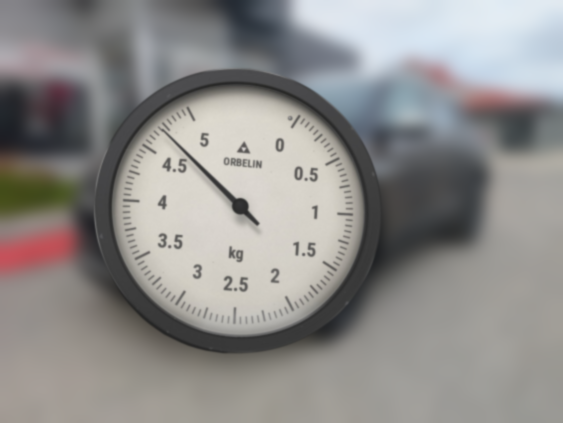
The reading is {"value": 4.7, "unit": "kg"}
